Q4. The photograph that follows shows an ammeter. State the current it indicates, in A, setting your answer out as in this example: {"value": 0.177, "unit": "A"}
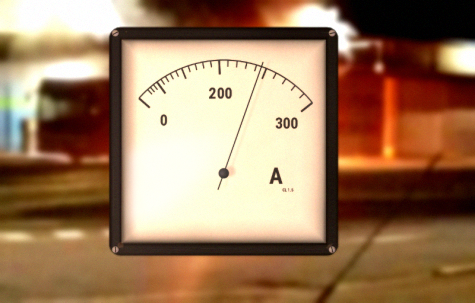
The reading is {"value": 245, "unit": "A"}
